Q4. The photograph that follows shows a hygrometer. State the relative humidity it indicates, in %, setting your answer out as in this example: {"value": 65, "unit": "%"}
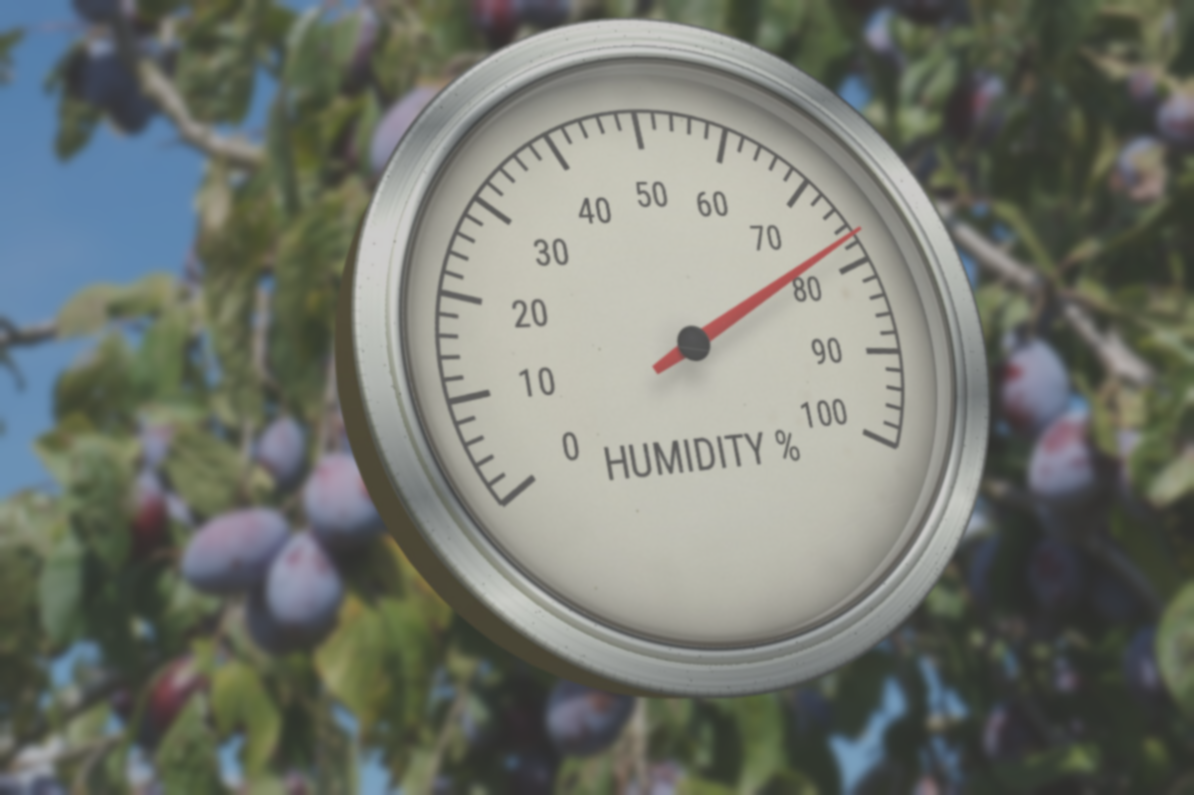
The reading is {"value": 77, "unit": "%"}
